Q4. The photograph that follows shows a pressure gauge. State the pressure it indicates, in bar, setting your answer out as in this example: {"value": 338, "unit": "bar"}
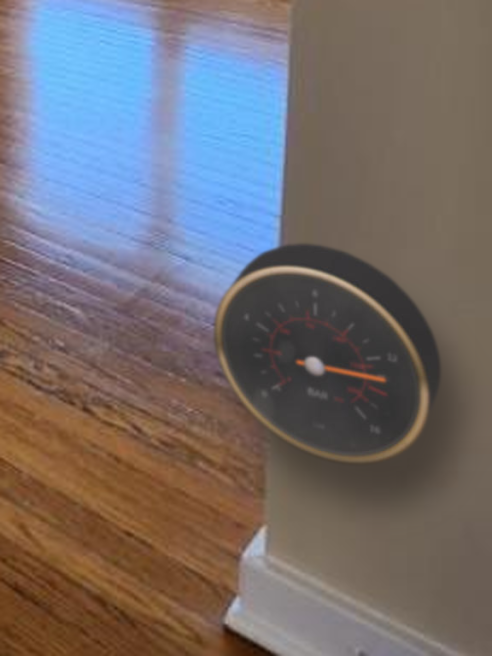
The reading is {"value": 13, "unit": "bar"}
